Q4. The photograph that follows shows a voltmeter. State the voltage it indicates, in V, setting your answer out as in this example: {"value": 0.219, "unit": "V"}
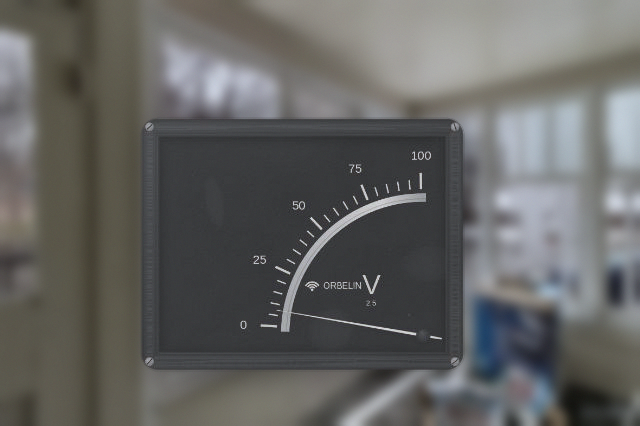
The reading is {"value": 7.5, "unit": "V"}
